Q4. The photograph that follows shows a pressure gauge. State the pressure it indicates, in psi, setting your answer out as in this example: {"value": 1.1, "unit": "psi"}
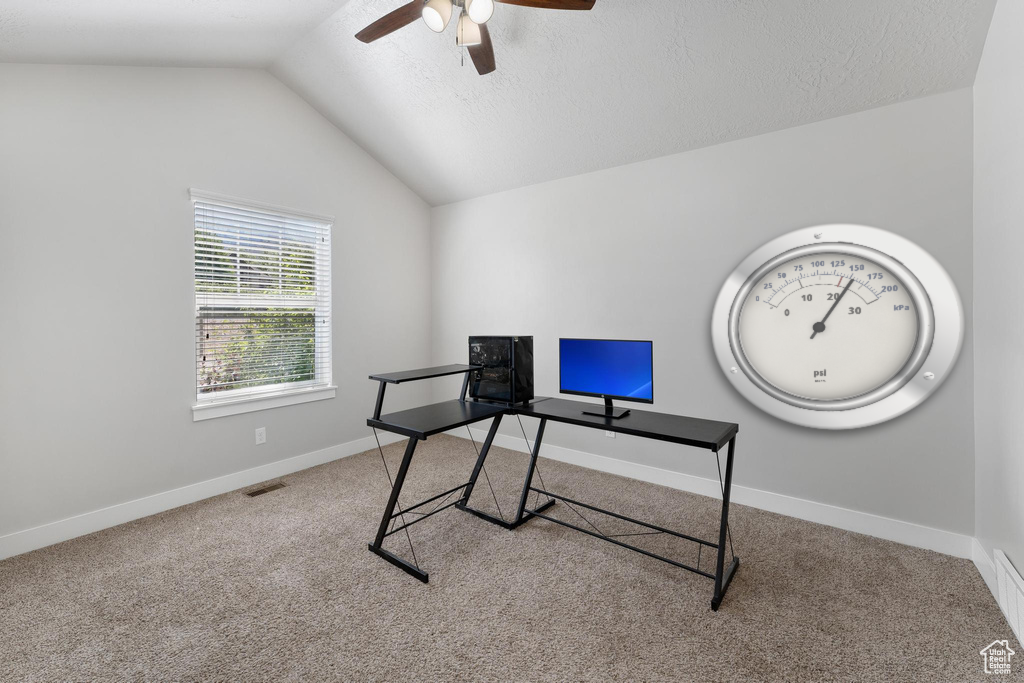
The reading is {"value": 22.5, "unit": "psi"}
